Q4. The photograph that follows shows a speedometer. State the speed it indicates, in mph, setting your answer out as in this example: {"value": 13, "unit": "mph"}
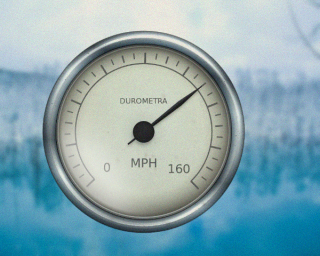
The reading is {"value": 110, "unit": "mph"}
